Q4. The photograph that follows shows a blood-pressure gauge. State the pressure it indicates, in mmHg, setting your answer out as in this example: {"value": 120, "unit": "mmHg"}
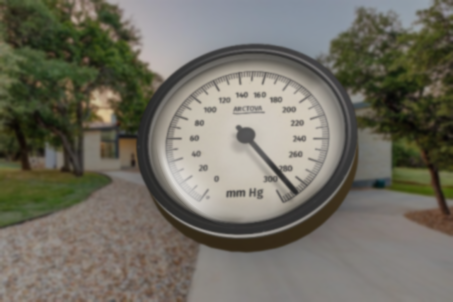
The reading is {"value": 290, "unit": "mmHg"}
